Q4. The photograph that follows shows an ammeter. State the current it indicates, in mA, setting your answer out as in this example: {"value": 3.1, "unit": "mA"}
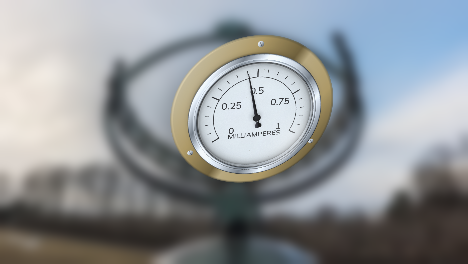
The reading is {"value": 0.45, "unit": "mA"}
